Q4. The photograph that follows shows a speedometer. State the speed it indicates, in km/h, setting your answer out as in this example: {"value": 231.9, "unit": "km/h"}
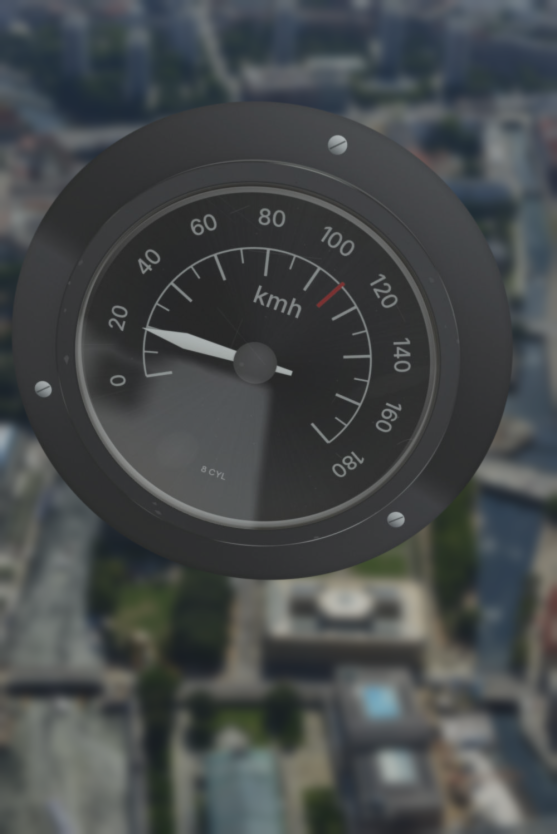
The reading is {"value": 20, "unit": "km/h"}
